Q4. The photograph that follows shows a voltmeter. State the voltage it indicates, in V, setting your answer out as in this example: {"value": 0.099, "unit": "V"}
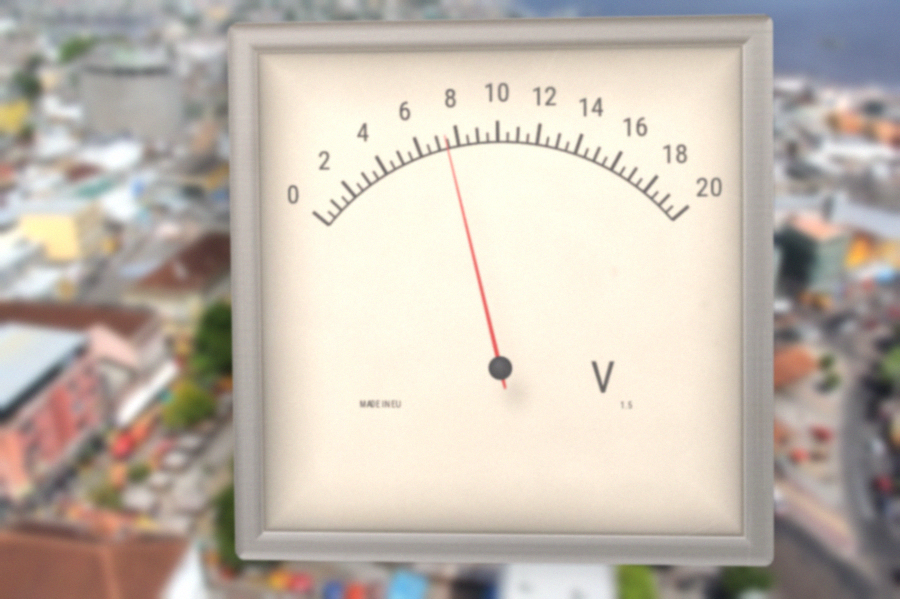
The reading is {"value": 7.5, "unit": "V"}
